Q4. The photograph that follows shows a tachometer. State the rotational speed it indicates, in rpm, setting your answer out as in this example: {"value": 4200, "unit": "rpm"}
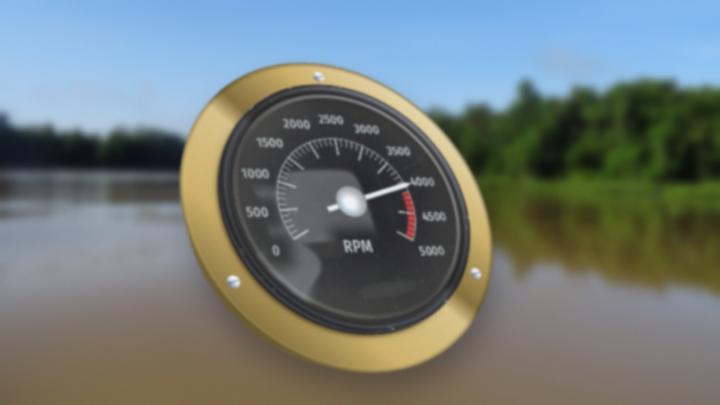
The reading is {"value": 4000, "unit": "rpm"}
